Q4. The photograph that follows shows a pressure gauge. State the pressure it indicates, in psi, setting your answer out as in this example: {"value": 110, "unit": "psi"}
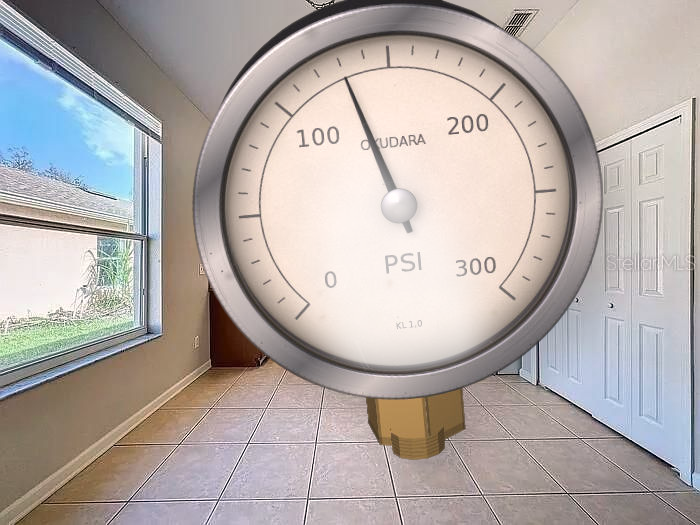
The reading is {"value": 130, "unit": "psi"}
